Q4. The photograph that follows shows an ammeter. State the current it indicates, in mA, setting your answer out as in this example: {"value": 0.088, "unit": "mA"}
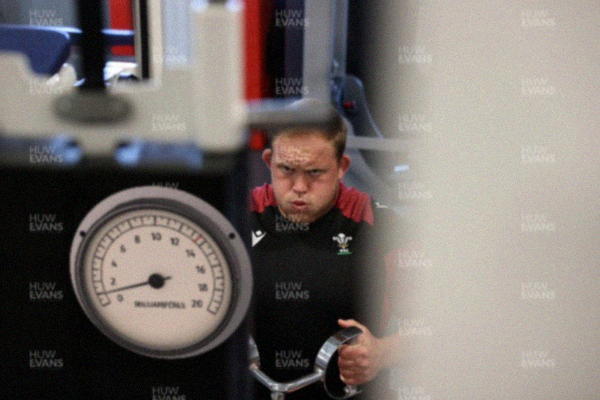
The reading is {"value": 1, "unit": "mA"}
